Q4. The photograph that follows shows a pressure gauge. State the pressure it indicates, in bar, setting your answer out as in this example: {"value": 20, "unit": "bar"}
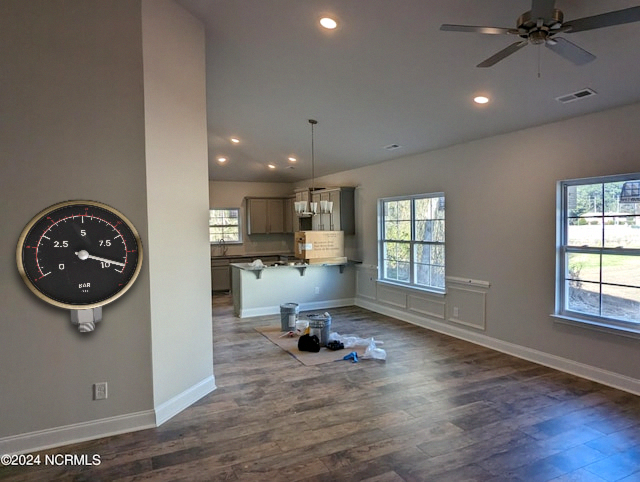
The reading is {"value": 9.5, "unit": "bar"}
